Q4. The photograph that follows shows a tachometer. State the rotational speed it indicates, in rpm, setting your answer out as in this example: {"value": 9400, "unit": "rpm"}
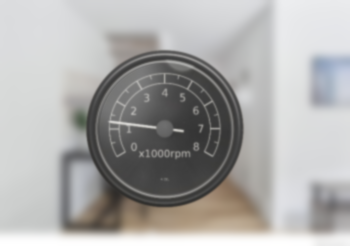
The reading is {"value": 1250, "unit": "rpm"}
